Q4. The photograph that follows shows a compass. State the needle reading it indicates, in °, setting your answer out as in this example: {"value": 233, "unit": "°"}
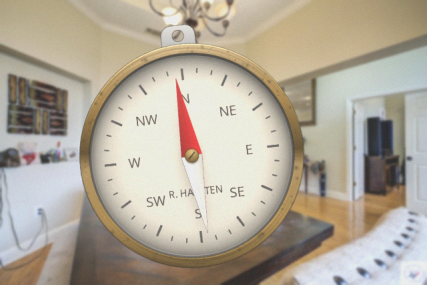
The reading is {"value": 355, "unit": "°"}
